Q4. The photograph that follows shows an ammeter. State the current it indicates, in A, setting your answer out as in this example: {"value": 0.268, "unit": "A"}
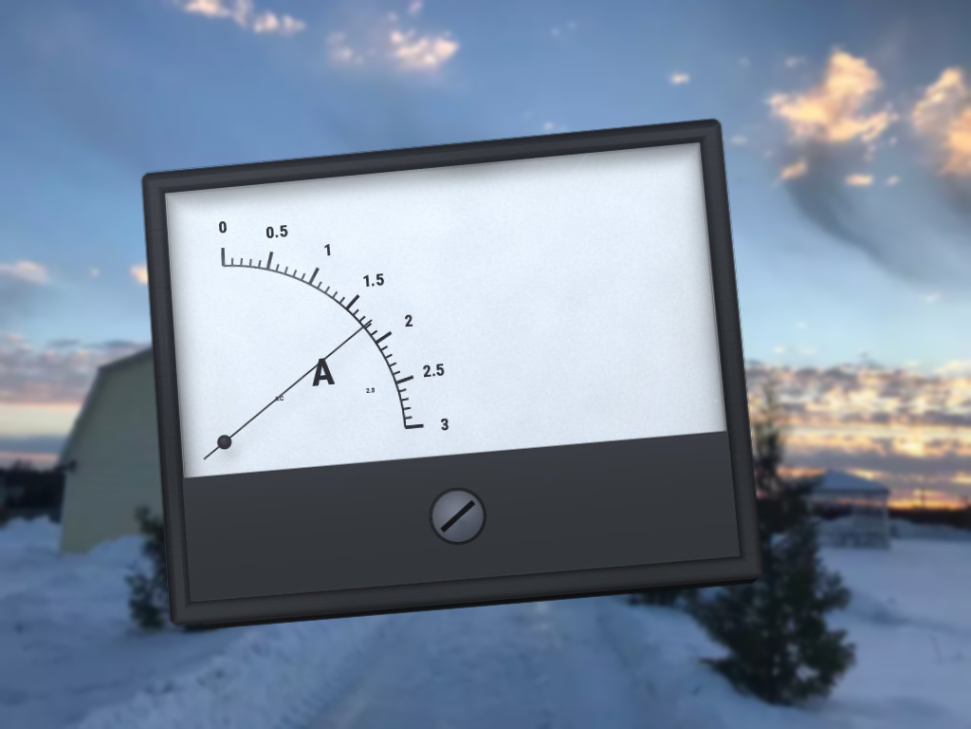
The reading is {"value": 1.8, "unit": "A"}
